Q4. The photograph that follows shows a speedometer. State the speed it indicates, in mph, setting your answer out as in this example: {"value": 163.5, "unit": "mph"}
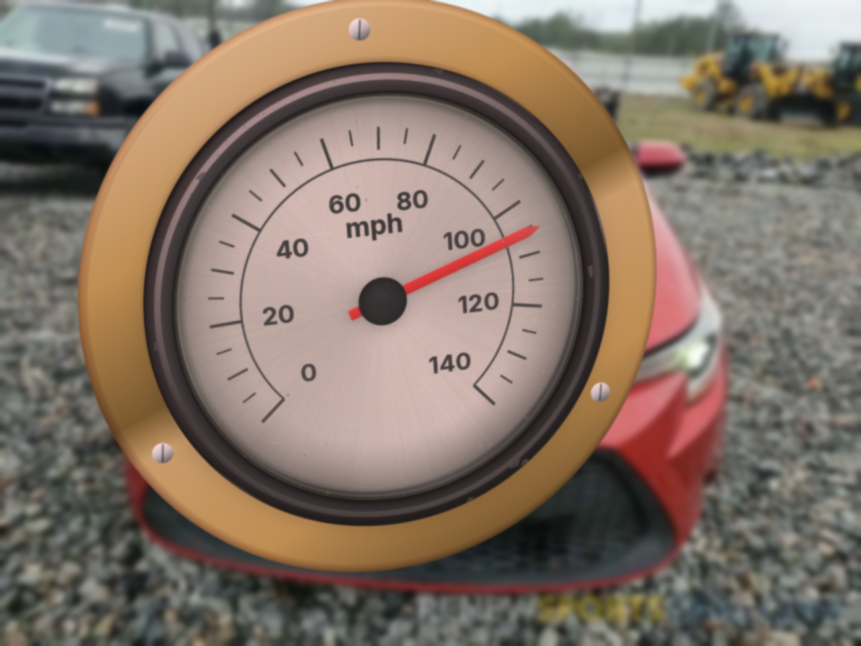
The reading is {"value": 105, "unit": "mph"}
